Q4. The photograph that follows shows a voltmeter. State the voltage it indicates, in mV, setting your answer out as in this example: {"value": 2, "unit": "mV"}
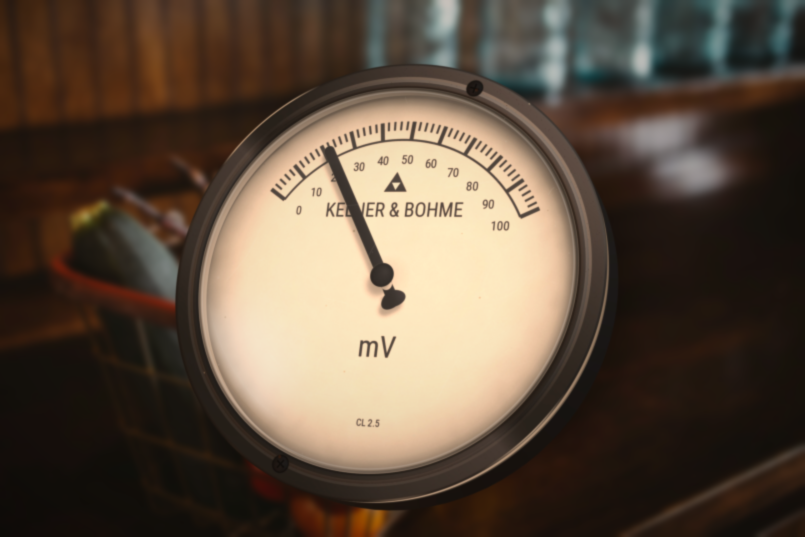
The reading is {"value": 22, "unit": "mV"}
